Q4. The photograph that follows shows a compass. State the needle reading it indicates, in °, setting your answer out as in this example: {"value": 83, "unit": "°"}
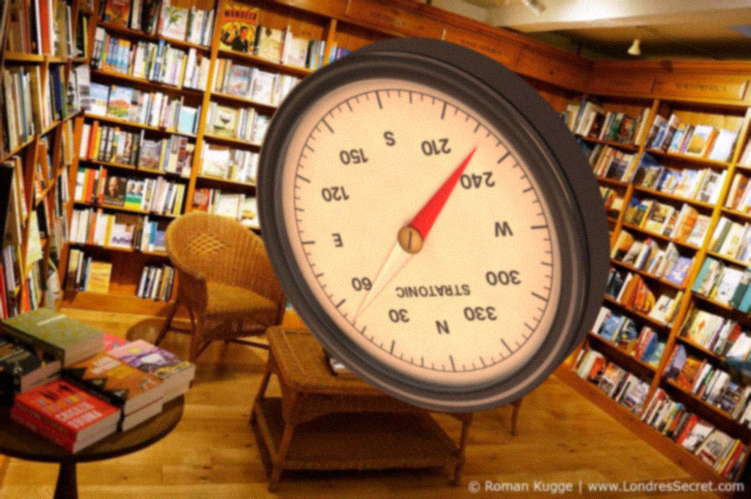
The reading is {"value": 230, "unit": "°"}
